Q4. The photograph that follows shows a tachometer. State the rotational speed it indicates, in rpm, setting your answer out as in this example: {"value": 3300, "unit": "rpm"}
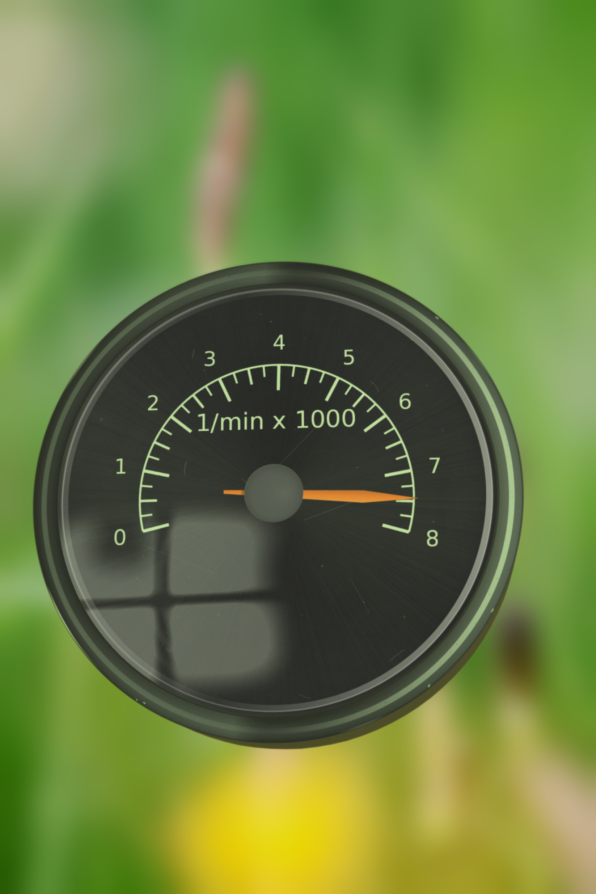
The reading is {"value": 7500, "unit": "rpm"}
